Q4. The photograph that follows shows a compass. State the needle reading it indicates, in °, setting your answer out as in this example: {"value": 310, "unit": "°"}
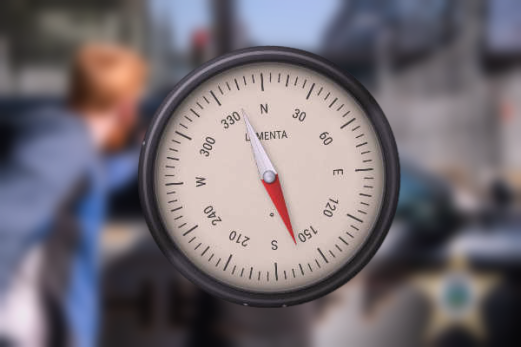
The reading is {"value": 162.5, "unit": "°"}
